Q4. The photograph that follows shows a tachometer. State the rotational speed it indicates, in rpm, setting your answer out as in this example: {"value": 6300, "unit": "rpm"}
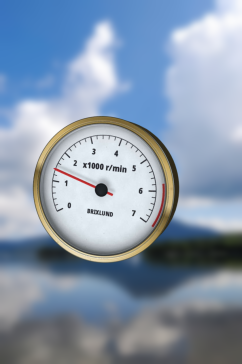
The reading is {"value": 1400, "unit": "rpm"}
